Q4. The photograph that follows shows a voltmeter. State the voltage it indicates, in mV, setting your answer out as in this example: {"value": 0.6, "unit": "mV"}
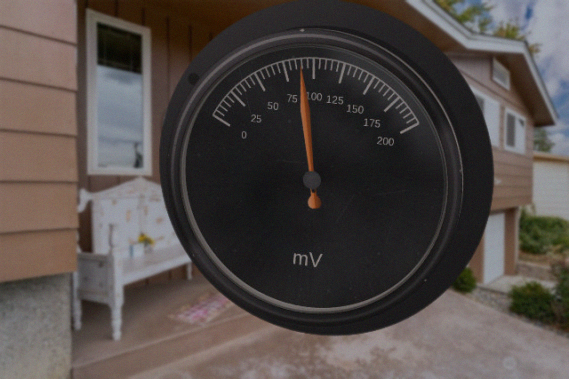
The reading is {"value": 90, "unit": "mV"}
